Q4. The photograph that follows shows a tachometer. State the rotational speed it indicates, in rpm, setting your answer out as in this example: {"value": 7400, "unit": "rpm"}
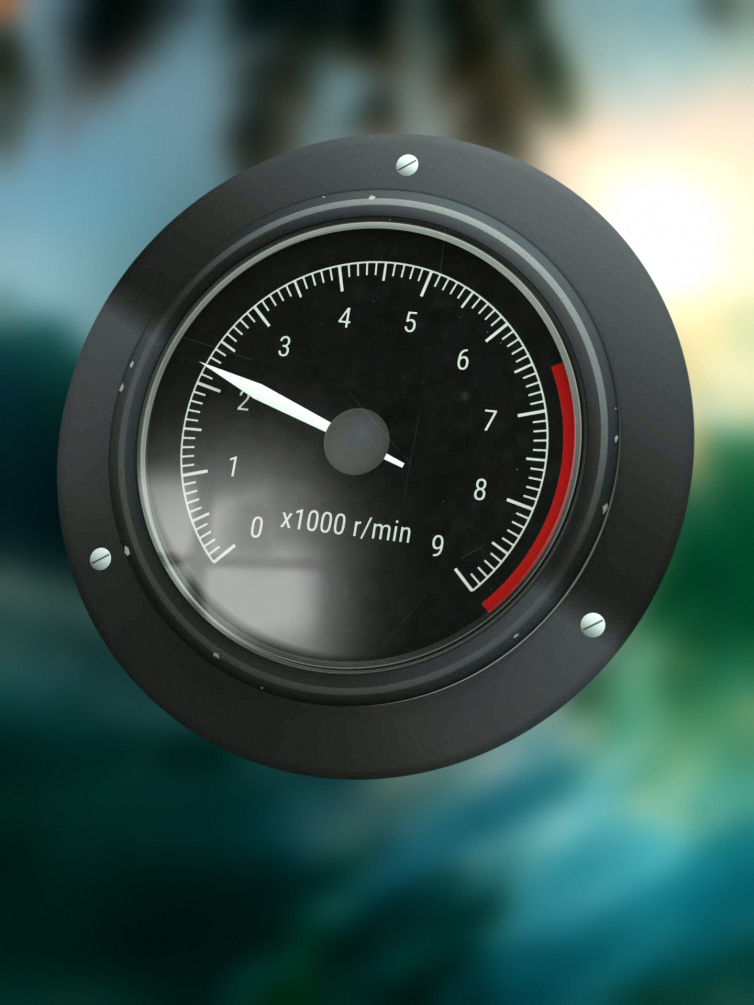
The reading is {"value": 2200, "unit": "rpm"}
